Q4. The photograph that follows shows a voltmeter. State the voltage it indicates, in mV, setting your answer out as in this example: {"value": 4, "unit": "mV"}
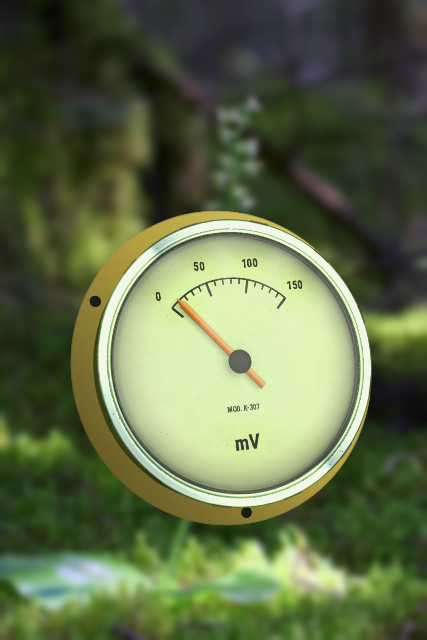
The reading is {"value": 10, "unit": "mV"}
